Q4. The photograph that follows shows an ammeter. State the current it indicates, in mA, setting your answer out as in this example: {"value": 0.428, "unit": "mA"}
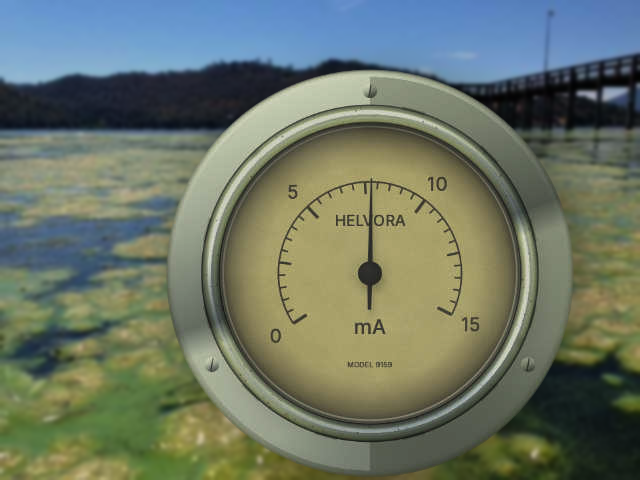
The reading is {"value": 7.75, "unit": "mA"}
